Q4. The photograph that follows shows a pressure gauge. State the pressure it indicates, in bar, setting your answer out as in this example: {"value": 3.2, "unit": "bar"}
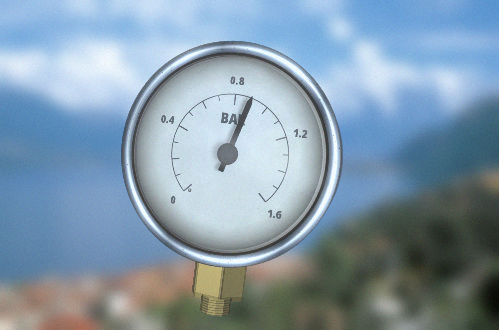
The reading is {"value": 0.9, "unit": "bar"}
